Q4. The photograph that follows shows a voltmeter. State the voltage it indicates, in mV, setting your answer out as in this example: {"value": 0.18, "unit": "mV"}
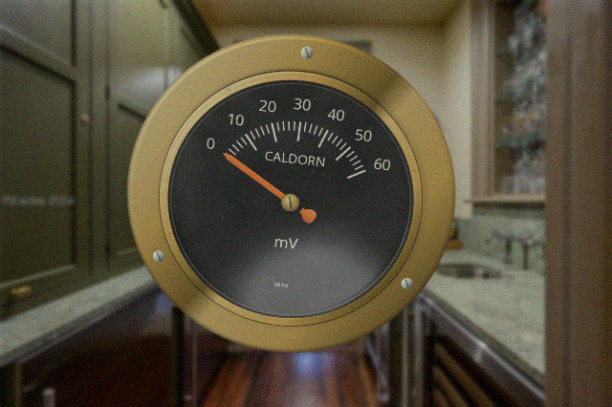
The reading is {"value": 0, "unit": "mV"}
